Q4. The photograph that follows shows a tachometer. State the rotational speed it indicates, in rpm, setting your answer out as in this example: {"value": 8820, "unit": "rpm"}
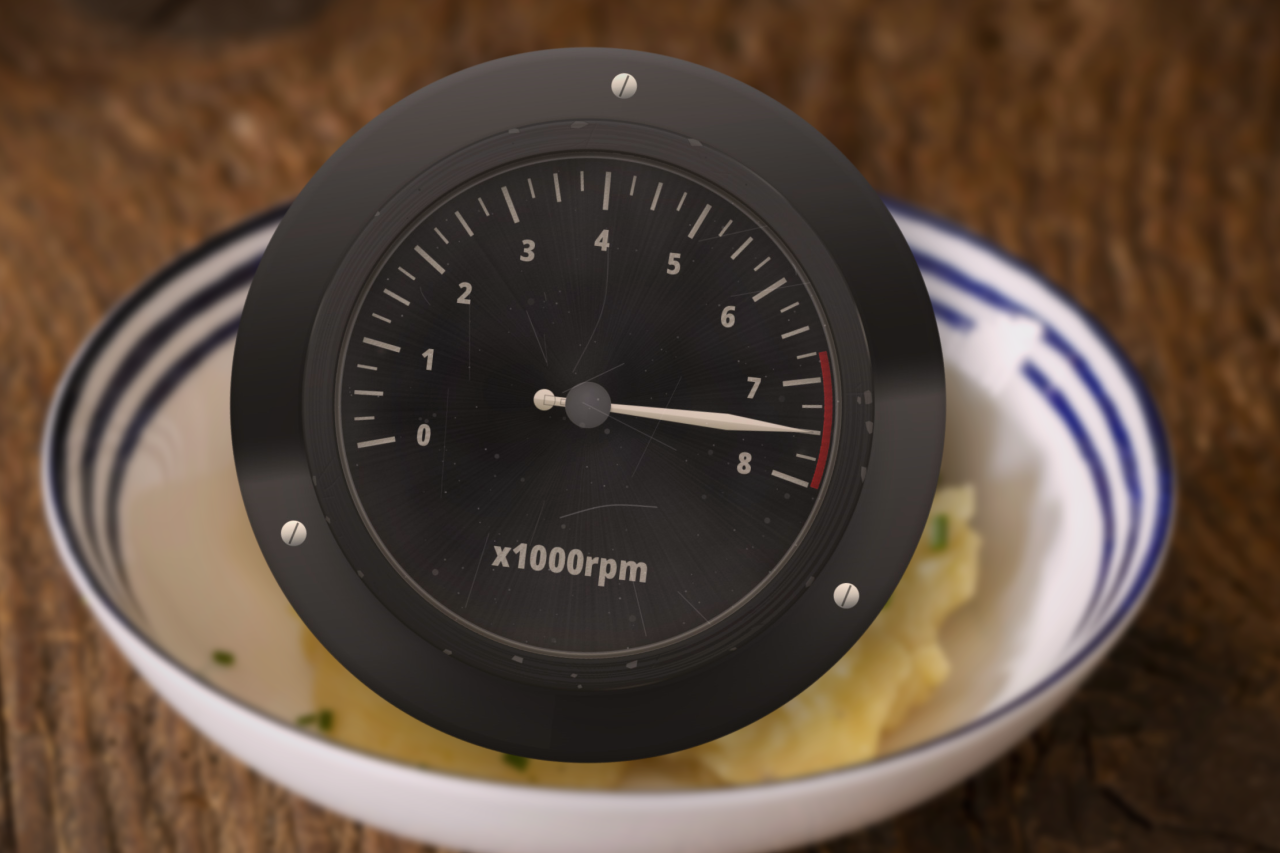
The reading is {"value": 7500, "unit": "rpm"}
